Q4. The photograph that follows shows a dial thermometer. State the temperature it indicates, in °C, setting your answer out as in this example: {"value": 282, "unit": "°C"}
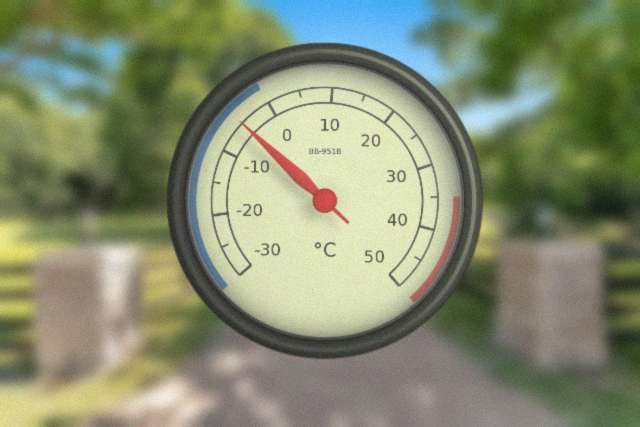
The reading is {"value": -5, "unit": "°C"}
